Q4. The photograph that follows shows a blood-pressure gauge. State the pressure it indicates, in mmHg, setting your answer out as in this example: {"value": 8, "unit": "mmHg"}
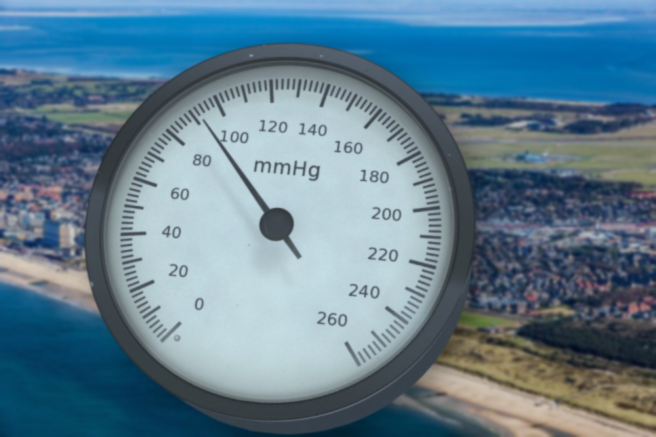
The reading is {"value": 92, "unit": "mmHg"}
